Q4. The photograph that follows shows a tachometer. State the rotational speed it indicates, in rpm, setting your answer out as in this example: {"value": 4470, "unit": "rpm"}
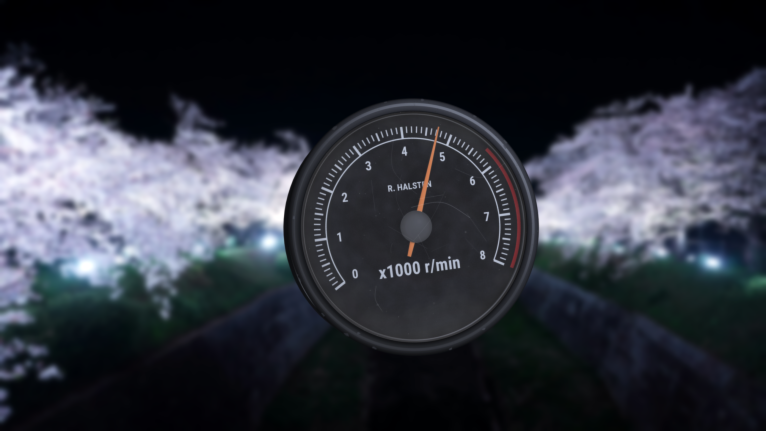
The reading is {"value": 4700, "unit": "rpm"}
